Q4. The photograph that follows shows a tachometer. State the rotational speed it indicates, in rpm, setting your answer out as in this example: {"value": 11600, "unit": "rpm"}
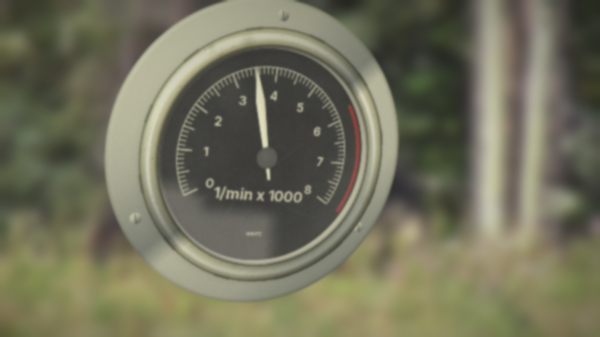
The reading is {"value": 3500, "unit": "rpm"}
